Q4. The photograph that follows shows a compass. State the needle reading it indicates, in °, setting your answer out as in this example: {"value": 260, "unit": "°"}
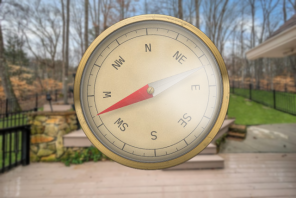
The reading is {"value": 250, "unit": "°"}
